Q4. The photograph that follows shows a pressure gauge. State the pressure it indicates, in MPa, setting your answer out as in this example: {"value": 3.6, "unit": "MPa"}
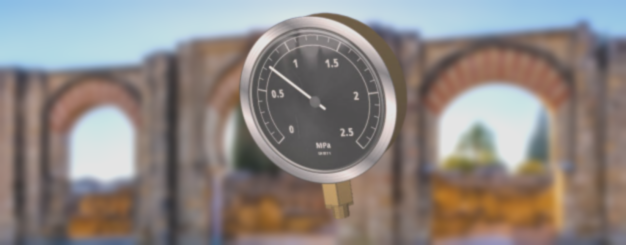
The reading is {"value": 0.75, "unit": "MPa"}
